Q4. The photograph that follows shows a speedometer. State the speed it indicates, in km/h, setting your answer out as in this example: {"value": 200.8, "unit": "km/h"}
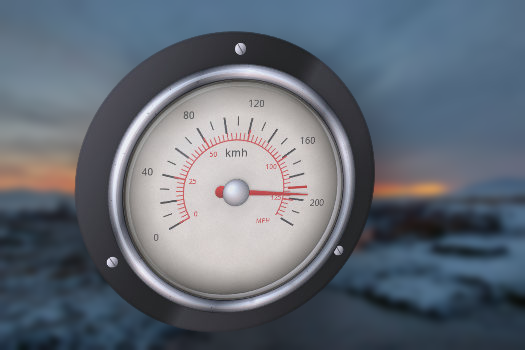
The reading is {"value": 195, "unit": "km/h"}
